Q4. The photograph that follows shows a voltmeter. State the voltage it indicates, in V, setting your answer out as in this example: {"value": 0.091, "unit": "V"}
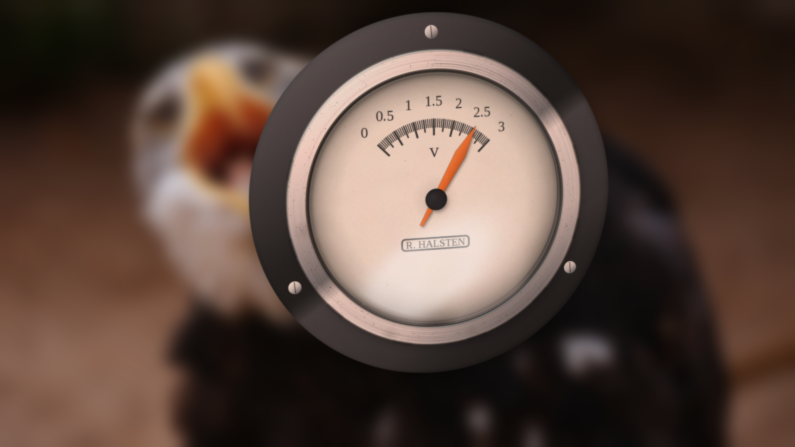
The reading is {"value": 2.5, "unit": "V"}
